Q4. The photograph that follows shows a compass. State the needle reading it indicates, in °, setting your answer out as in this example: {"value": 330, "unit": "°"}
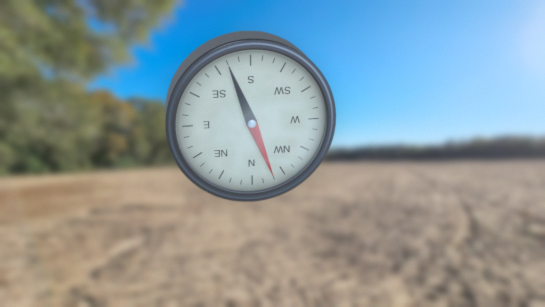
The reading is {"value": 340, "unit": "°"}
